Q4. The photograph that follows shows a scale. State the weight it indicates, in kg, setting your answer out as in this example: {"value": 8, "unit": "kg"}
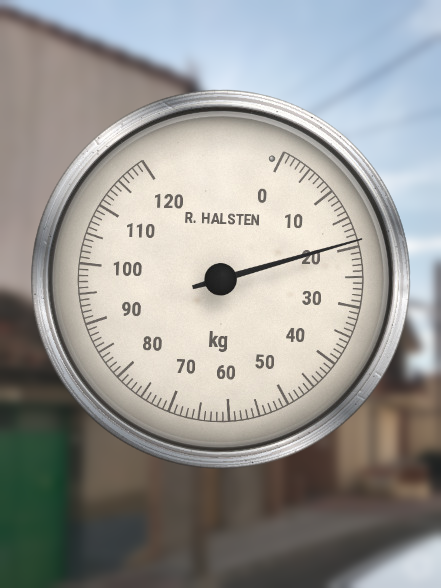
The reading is {"value": 19, "unit": "kg"}
